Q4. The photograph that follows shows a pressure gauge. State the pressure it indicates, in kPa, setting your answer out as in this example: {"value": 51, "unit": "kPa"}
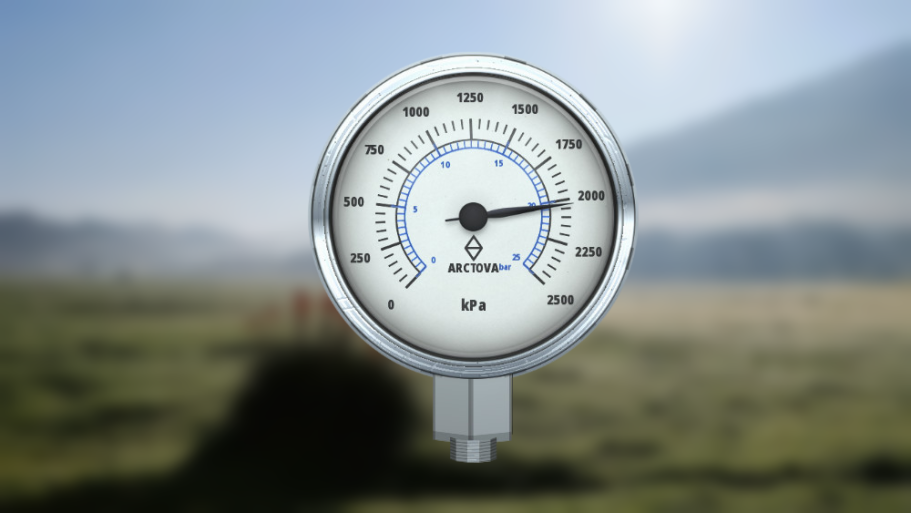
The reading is {"value": 2025, "unit": "kPa"}
